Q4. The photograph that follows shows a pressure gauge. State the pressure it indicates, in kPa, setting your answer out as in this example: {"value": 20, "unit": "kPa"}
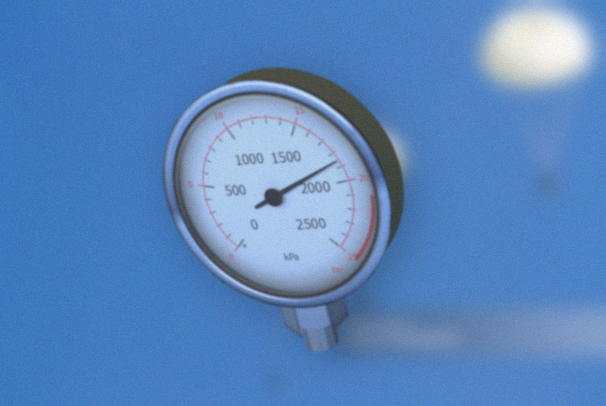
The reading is {"value": 1850, "unit": "kPa"}
